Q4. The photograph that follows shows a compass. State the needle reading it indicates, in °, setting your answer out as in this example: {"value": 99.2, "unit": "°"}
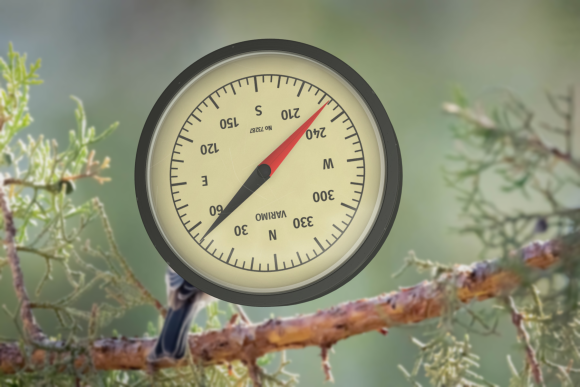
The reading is {"value": 230, "unit": "°"}
